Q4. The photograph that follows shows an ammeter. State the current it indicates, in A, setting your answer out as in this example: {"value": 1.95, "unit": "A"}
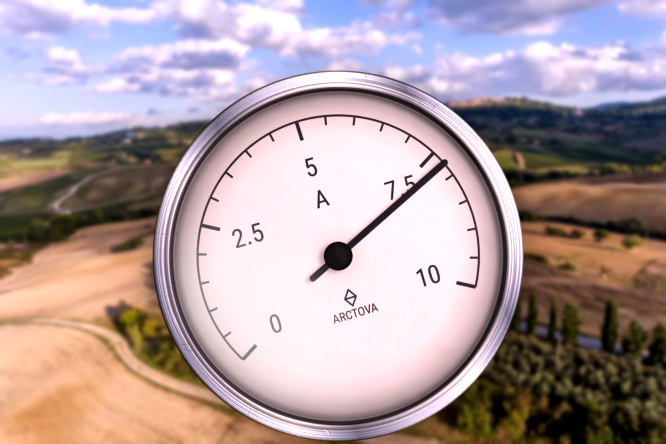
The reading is {"value": 7.75, "unit": "A"}
